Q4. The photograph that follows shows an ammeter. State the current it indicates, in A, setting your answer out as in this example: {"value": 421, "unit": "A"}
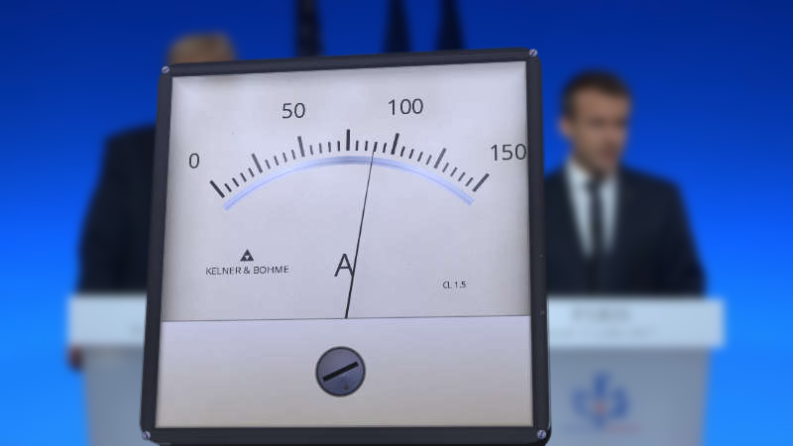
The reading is {"value": 90, "unit": "A"}
